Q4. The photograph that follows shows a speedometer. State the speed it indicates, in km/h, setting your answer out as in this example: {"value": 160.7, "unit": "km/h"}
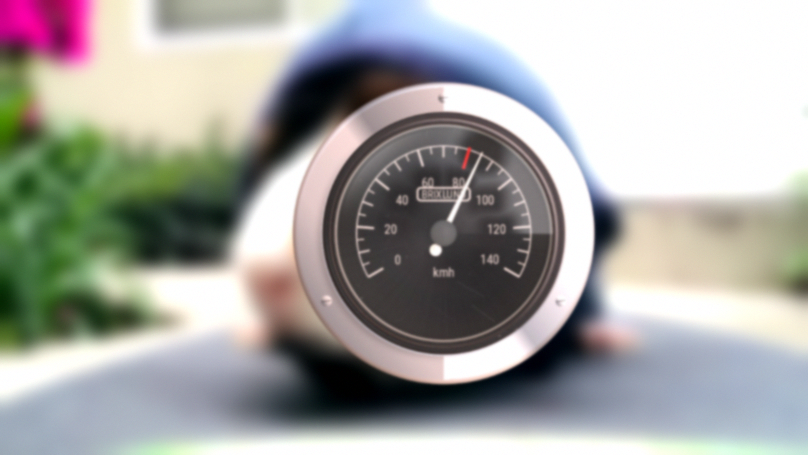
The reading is {"value": 85, "unit": "km/h"}
